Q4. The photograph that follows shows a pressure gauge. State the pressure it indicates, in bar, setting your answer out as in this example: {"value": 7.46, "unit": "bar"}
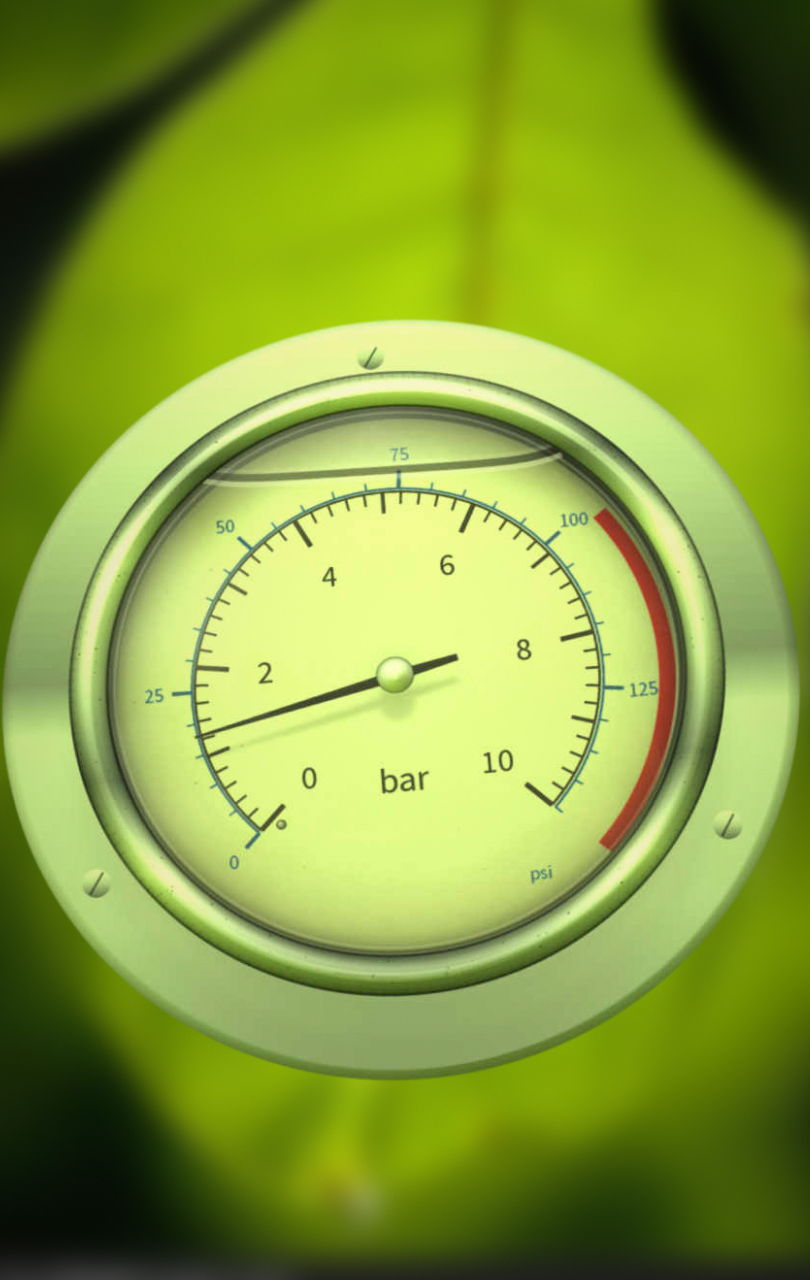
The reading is {"value": 1.2, "unit": "bar"}
